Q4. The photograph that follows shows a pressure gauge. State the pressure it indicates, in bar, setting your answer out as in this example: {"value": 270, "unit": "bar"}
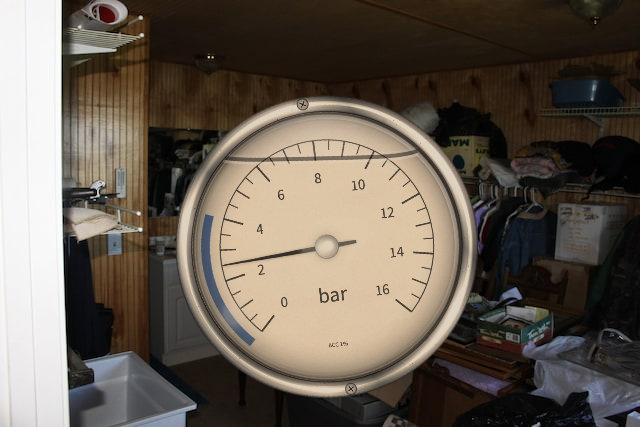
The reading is {"value": 2.5, "unit": "bar"}
